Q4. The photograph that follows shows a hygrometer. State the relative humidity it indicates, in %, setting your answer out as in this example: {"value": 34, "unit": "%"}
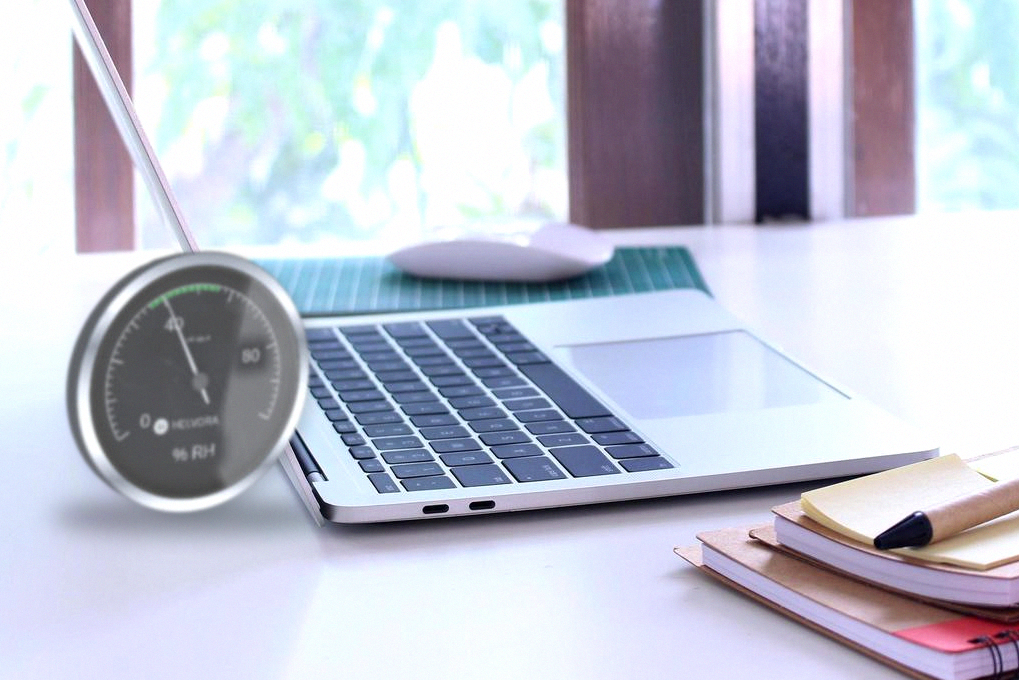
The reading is {"value": 40, "unit": "%"}
